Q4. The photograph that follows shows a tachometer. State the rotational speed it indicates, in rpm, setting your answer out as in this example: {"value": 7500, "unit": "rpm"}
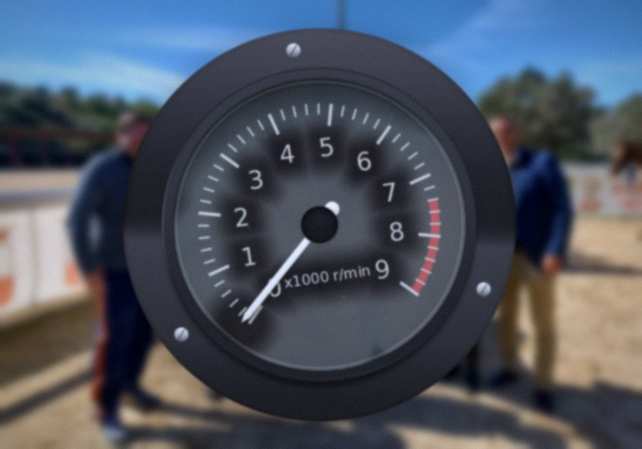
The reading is {"value": 100, "unit": "rpm"}
